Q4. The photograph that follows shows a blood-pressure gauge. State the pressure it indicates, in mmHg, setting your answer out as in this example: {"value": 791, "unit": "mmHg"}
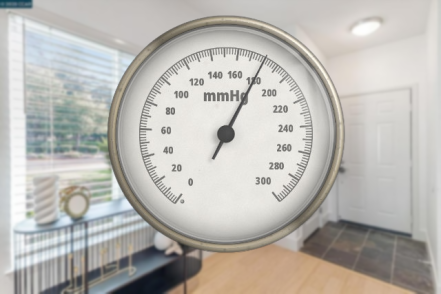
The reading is {"value": 180, "unit": "mmHg"}
